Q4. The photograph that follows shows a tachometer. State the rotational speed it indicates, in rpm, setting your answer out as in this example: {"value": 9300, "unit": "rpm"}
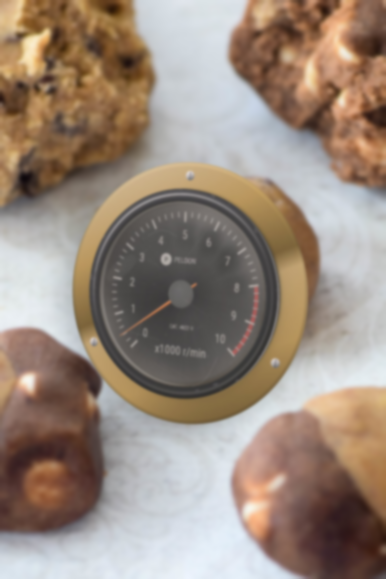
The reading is {"value": 400, "unit": "rpm"}
